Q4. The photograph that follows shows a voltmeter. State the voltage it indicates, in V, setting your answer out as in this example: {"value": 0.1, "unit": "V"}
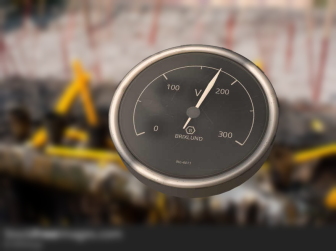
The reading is {"value": 175, "unit": "V"}
